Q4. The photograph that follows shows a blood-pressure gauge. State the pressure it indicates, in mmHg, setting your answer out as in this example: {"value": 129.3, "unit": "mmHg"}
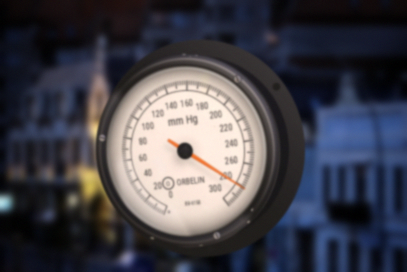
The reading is {"value": 280, "unit": "mmHg"}
